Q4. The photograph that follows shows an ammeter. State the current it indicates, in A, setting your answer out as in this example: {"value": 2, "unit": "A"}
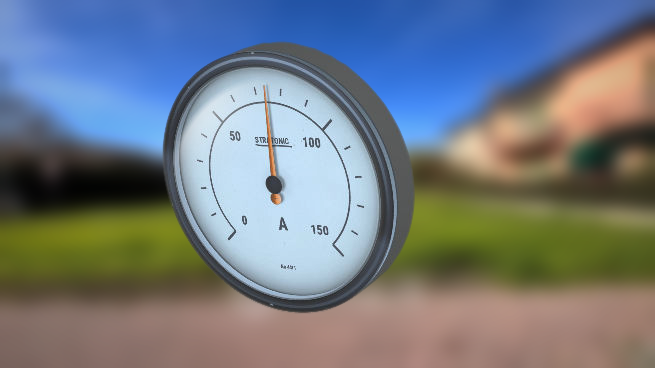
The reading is {"value": 75, "unit": "A"}
